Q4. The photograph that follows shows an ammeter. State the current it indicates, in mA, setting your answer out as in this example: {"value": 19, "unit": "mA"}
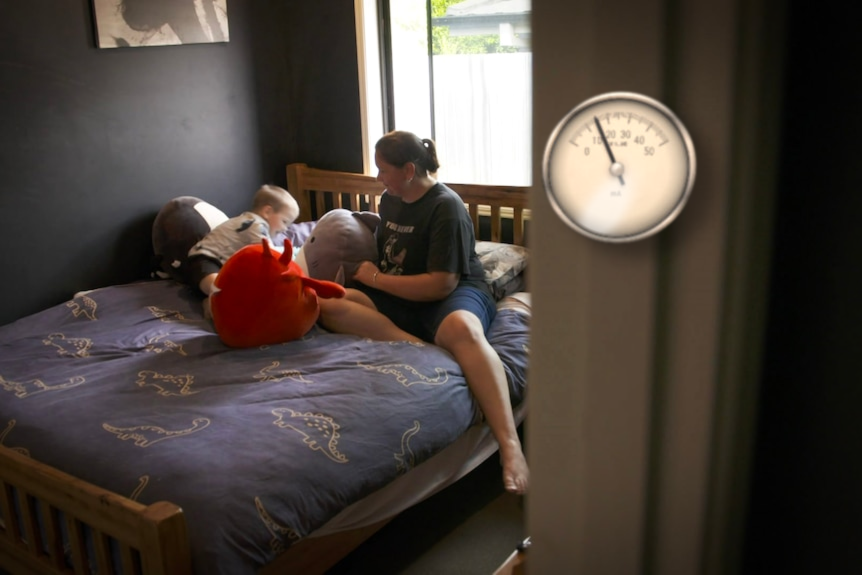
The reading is {"value": 15, "unit": "mA"}
